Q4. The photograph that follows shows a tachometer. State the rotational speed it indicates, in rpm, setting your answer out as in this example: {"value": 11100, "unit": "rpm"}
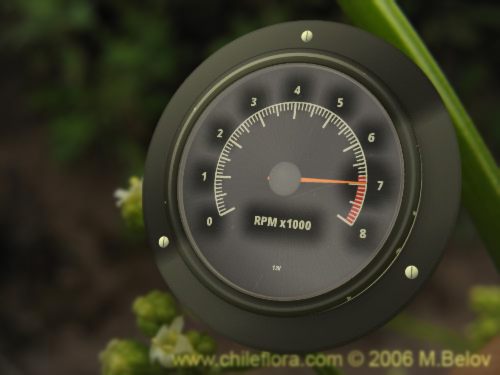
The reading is {"value": 7000, "unit": "rpm"}
